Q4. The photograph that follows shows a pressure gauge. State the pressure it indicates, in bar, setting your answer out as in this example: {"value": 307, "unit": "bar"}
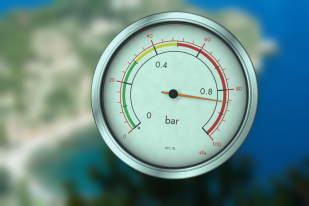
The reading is {"value": 0.85, "unit": "bar"}
